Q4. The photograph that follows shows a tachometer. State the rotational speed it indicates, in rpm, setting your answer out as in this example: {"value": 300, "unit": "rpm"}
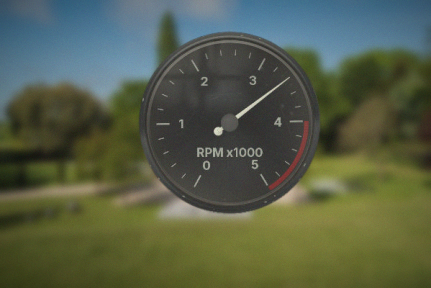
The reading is {"value": 3400, "unit": "rpm"}
